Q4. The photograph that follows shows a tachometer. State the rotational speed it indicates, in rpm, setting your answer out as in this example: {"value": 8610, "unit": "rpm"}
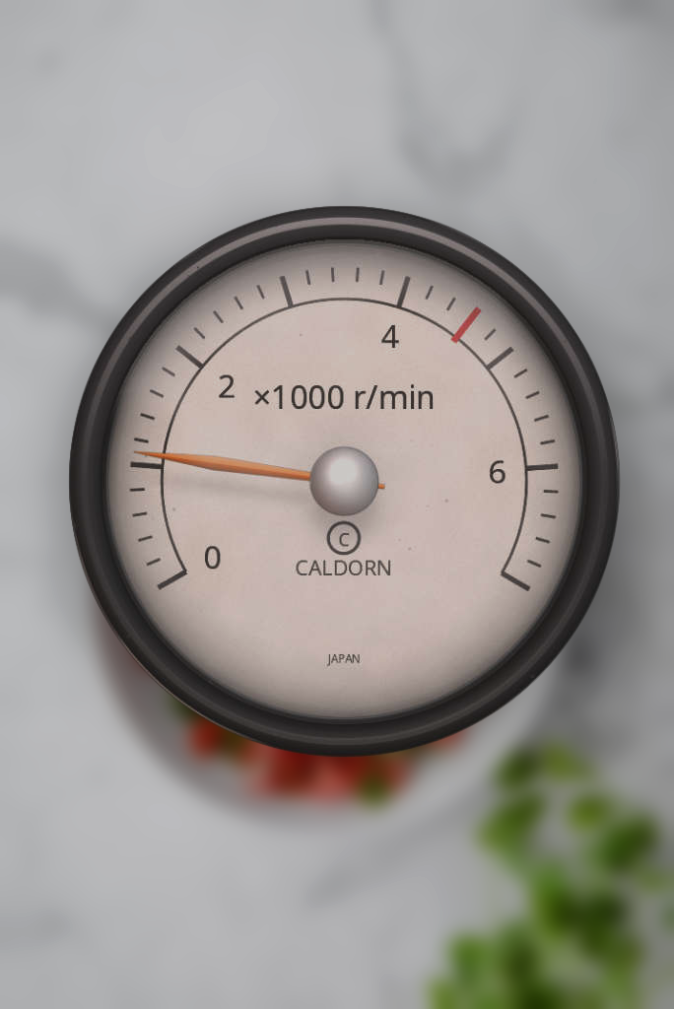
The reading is {"value": 1100, "unit": "rpm"}
